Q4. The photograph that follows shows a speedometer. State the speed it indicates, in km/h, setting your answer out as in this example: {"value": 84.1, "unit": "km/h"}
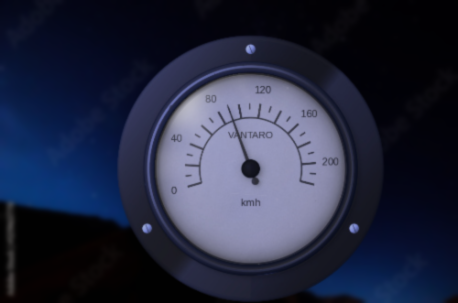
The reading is {"value": 90, "unit": "km/h"}
